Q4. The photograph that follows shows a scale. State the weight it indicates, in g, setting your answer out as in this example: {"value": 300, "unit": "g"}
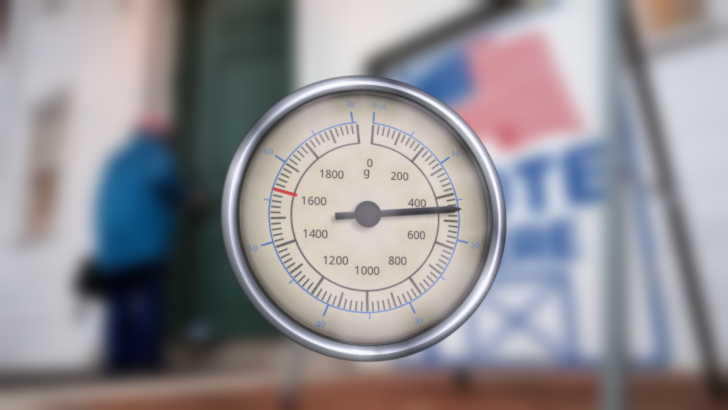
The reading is {"value": 460, "unit": "g"}
